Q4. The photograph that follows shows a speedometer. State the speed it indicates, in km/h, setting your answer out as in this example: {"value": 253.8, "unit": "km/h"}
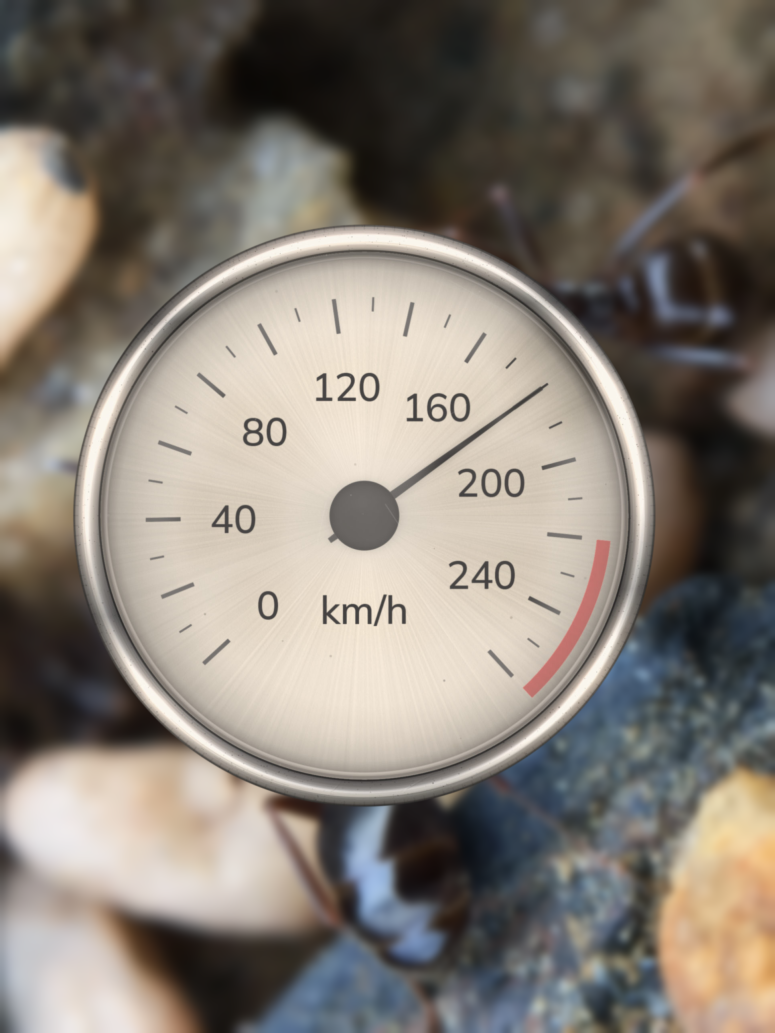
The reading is {"value": 180, "unit": "km/h"}
